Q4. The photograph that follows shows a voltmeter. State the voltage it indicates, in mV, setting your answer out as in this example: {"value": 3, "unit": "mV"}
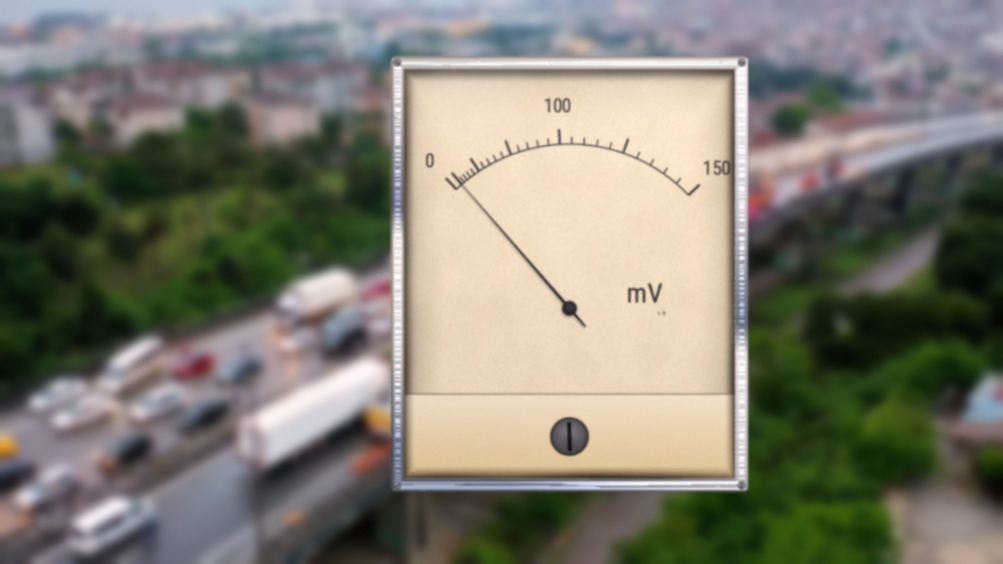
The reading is {"value": 25, "unit": "mV"}
